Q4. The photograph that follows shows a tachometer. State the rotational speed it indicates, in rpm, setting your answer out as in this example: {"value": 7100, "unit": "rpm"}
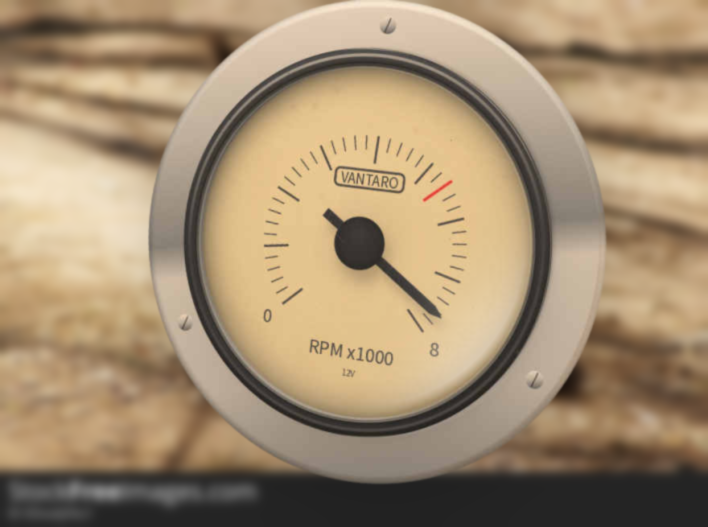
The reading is {"value": 7600, "unit": "rpm"}
